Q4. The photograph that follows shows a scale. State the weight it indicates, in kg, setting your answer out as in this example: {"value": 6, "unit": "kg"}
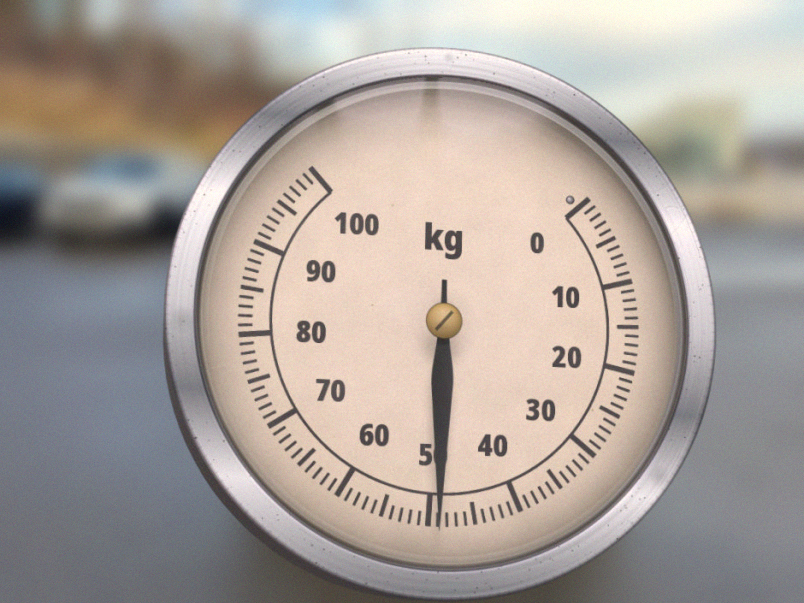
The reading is {"value": 49, "unit": "kg"}
